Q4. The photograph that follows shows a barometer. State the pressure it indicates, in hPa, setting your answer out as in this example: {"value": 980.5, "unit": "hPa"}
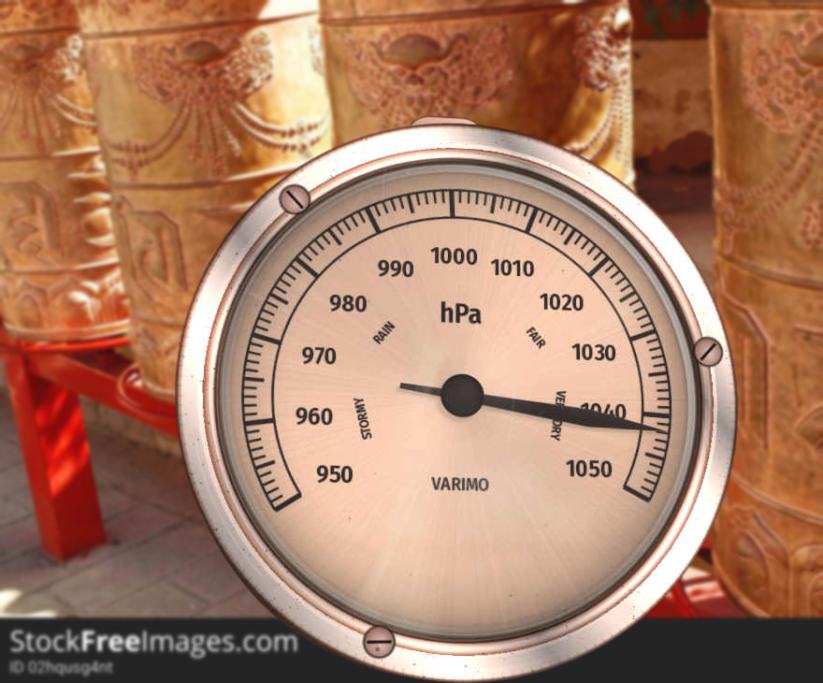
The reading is {"value": 1042, "unit": "hPa"}
